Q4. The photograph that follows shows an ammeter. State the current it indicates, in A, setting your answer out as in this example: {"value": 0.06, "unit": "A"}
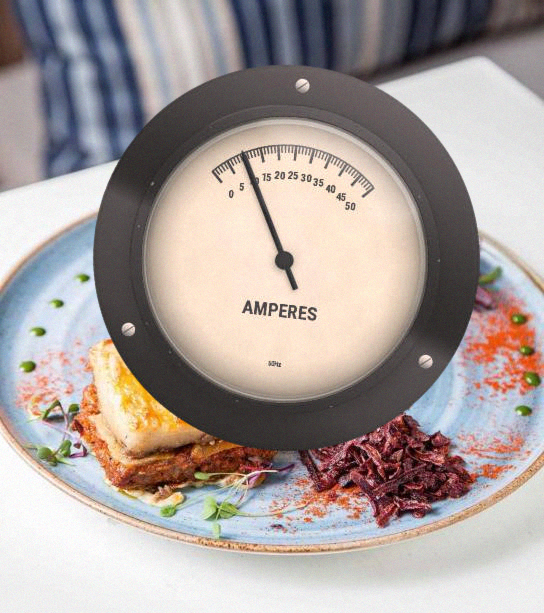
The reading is {"value": 10, "unit": "A"}
